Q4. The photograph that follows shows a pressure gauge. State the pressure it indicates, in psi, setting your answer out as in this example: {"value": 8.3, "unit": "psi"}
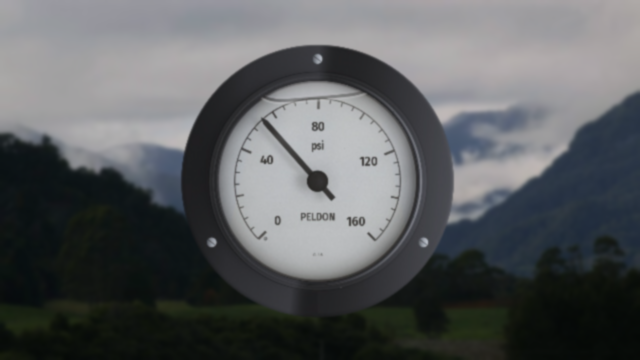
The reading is {"value": 55, "unit": "psi"}
